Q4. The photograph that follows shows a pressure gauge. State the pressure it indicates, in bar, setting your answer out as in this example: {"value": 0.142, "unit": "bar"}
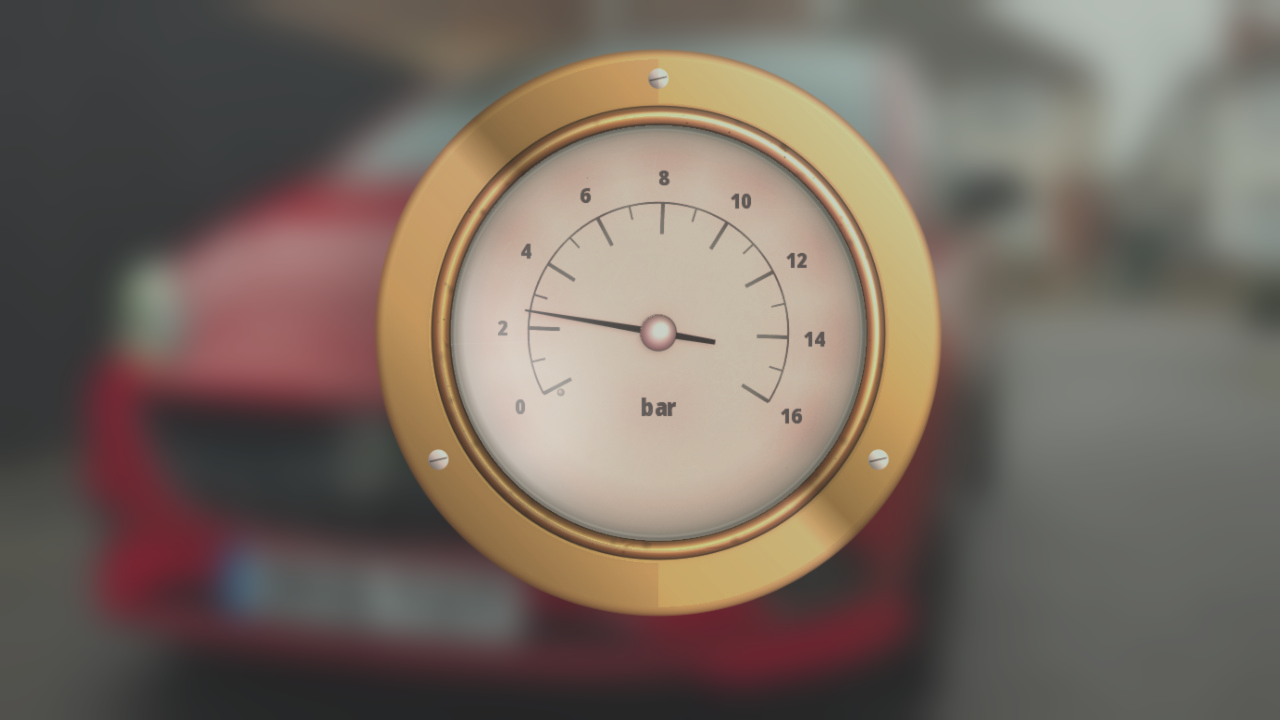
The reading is {"value": 2.5, "unit": "bar"}
